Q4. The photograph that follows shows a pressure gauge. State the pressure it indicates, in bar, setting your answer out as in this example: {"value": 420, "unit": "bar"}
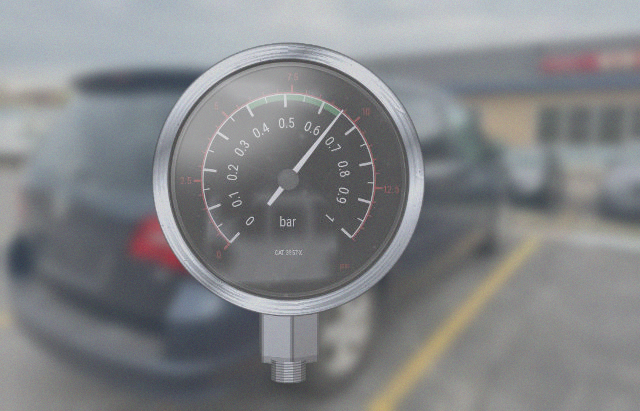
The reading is {"value": 0.65, "unit": "bar"}
